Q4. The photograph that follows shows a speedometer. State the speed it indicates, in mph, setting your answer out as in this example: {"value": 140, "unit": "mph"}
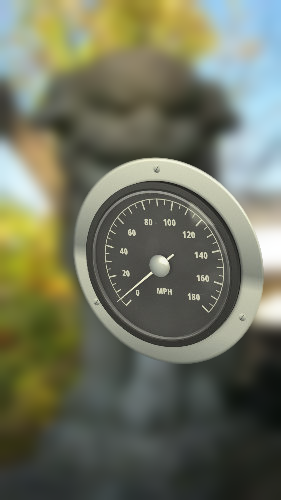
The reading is {"value": 5, "unit": "mph"}
